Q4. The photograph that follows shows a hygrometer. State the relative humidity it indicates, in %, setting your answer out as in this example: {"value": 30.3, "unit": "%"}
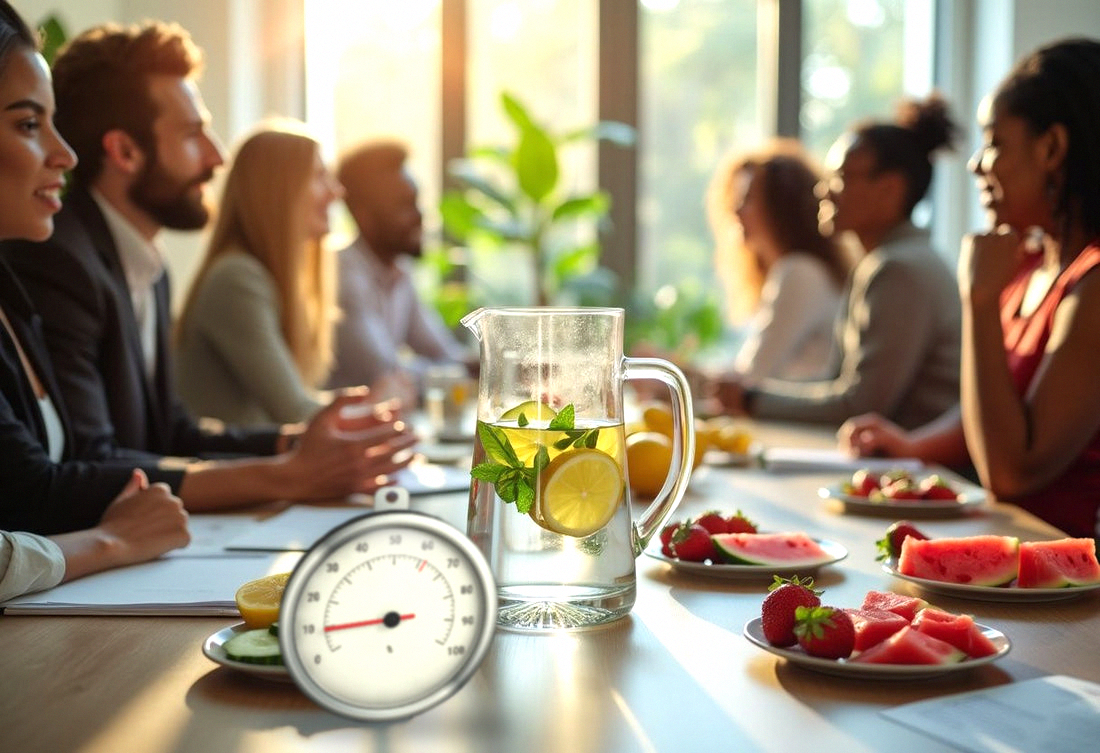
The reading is {"value": 10, "unit": "%"}
